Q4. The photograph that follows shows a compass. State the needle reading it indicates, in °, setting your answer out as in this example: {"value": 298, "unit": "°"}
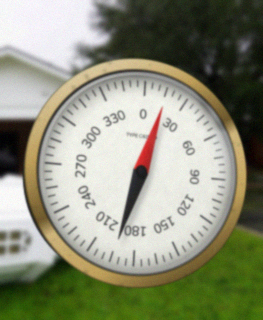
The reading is {"value": 15, "unit": "°"}
